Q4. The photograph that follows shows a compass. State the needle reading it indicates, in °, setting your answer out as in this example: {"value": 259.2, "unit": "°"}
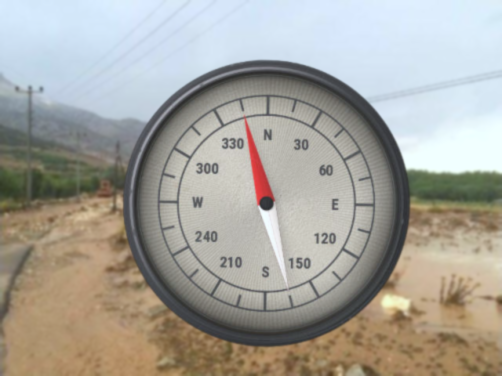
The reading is {"value": 345, "unit": "°"}
